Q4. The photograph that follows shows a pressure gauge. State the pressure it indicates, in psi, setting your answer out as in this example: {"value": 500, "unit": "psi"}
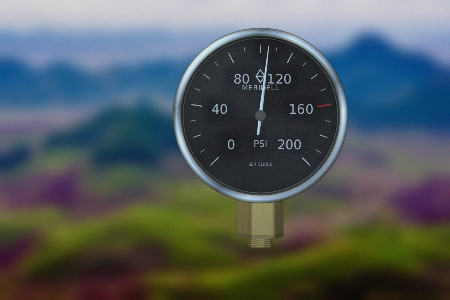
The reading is {"value": 105, "unit": "psi"}
